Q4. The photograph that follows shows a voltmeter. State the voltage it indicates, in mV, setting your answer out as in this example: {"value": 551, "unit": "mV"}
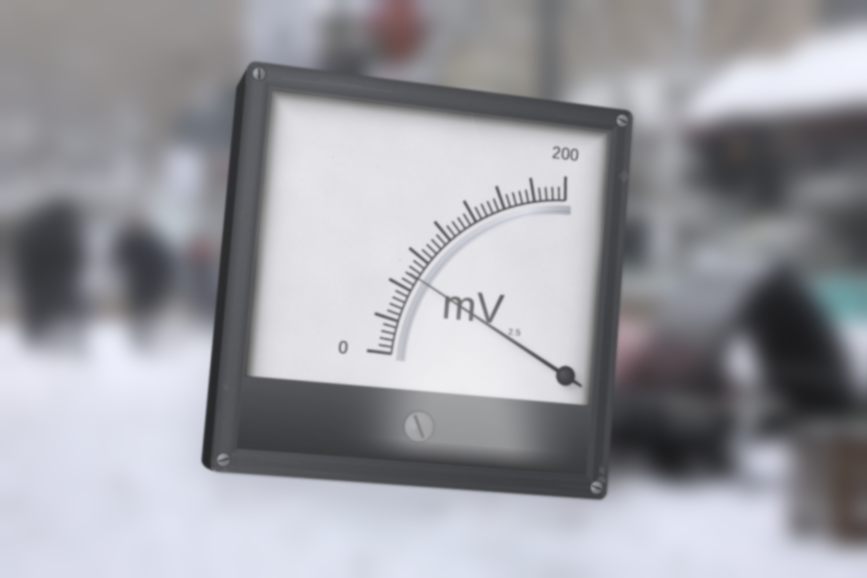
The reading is {"value": 60, "unit": "mV"}
